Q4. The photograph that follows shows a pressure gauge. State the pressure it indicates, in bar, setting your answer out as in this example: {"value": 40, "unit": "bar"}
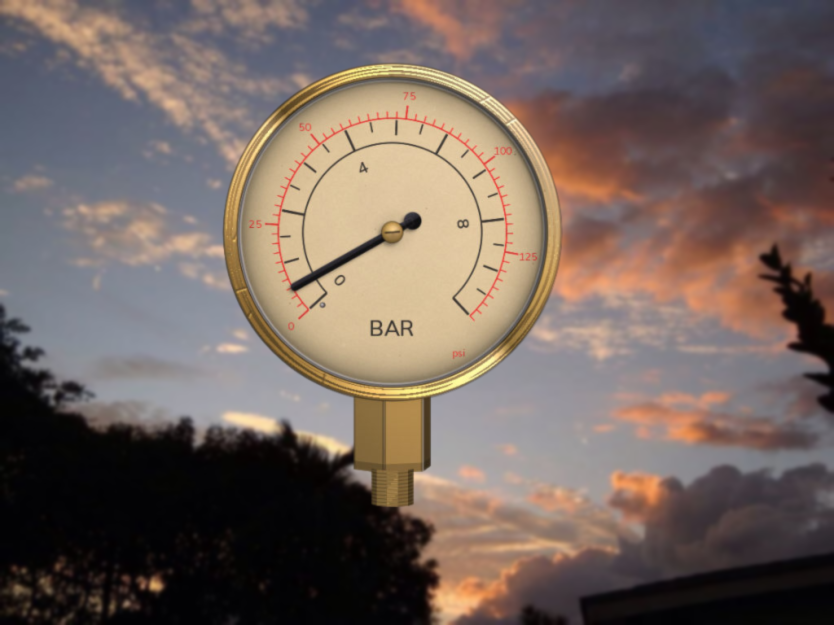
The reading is {"value": 0.5, "unit": "bar"}
